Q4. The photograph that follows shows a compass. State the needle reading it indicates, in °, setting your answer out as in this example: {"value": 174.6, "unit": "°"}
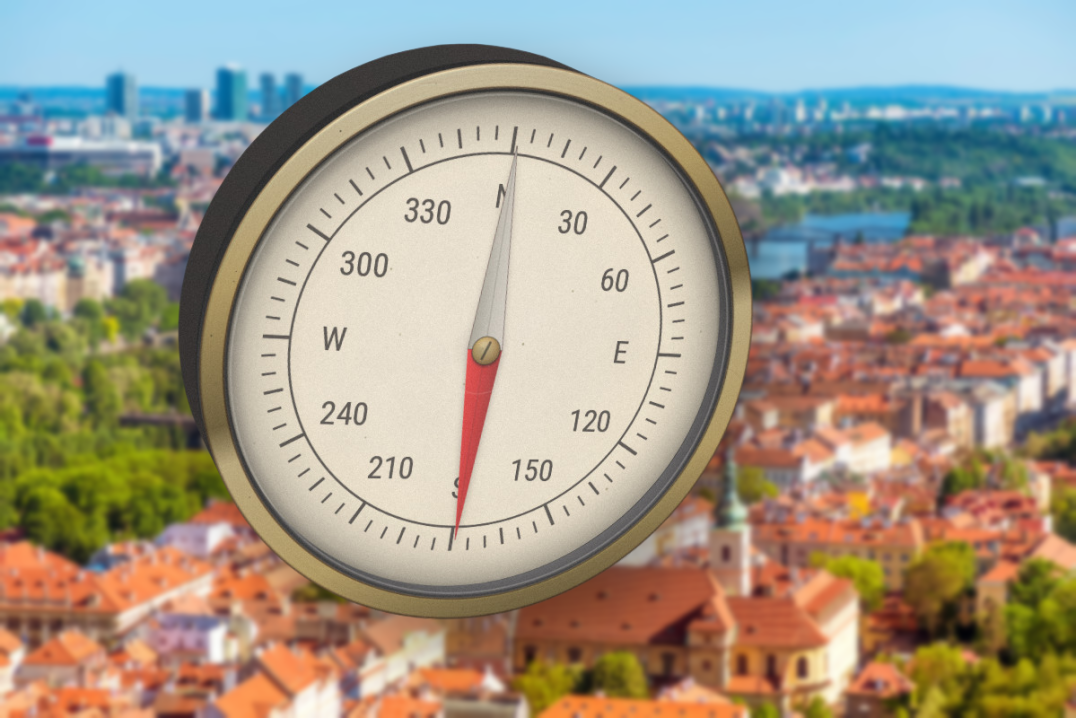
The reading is {"value": 180, "unit": "°"}
